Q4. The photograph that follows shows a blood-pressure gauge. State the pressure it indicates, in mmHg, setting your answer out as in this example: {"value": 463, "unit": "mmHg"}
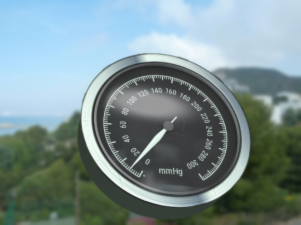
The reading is {"value": 10, "unit": "mmHg"}
